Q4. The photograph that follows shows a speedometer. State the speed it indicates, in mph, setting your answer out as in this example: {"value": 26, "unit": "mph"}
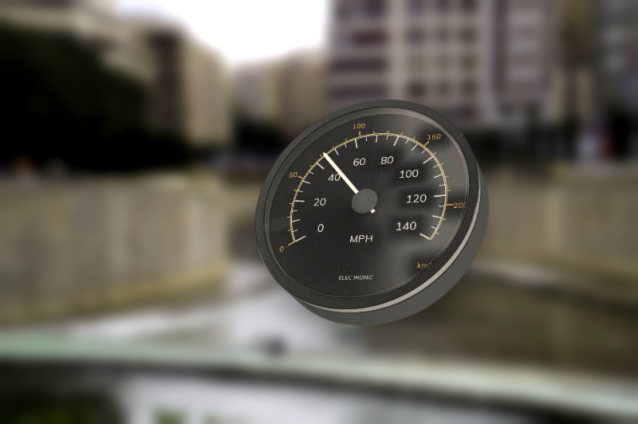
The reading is {"value": 45, "unit": "mph"}
